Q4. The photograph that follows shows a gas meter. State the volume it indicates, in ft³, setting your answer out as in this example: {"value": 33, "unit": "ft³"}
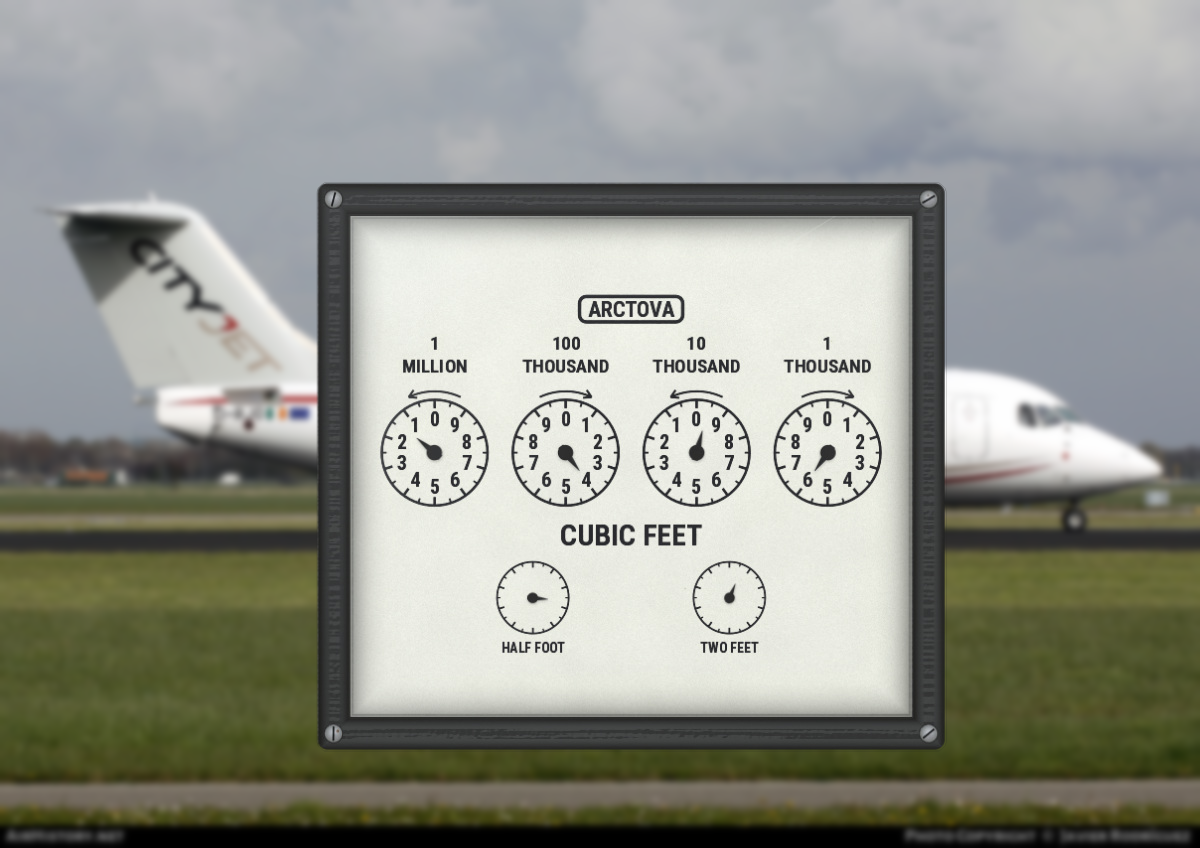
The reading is {"value": 139600, "unit": "ft³"}
